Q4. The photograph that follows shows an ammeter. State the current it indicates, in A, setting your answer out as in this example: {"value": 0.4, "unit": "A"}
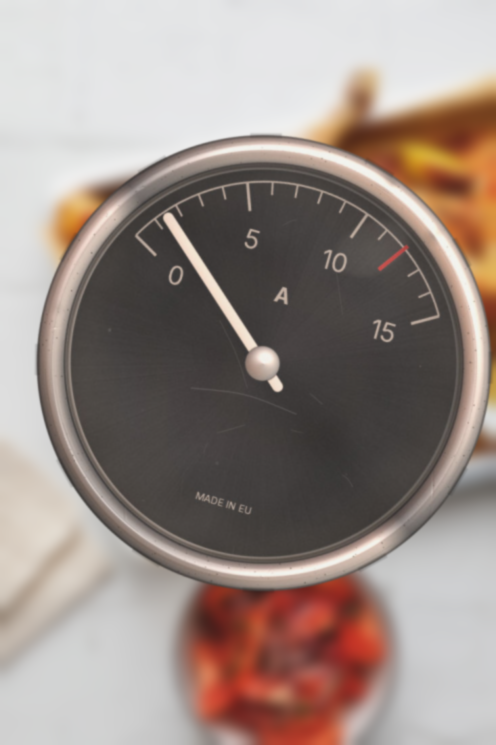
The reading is {"value": 1.5, "unit": "A"}
